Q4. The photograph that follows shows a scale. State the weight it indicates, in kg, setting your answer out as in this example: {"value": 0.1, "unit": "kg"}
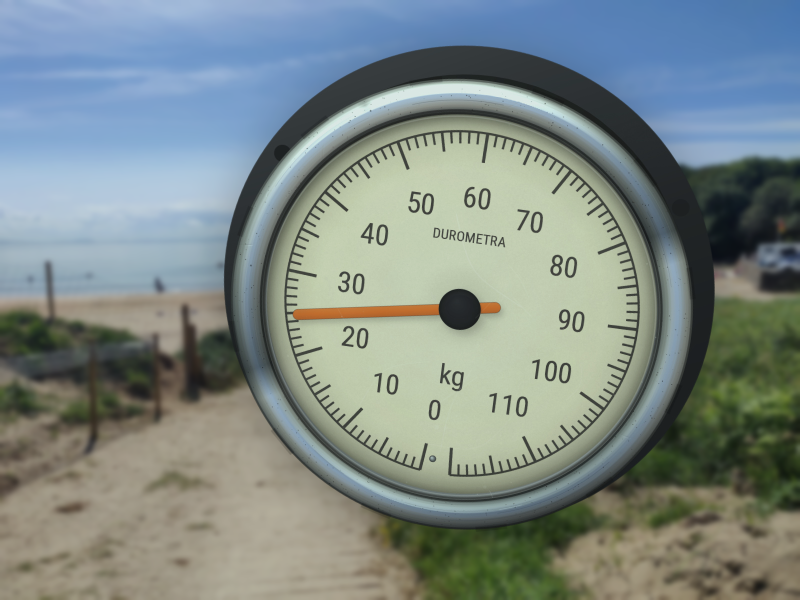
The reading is {"value": 25, "unit": "kg"}
